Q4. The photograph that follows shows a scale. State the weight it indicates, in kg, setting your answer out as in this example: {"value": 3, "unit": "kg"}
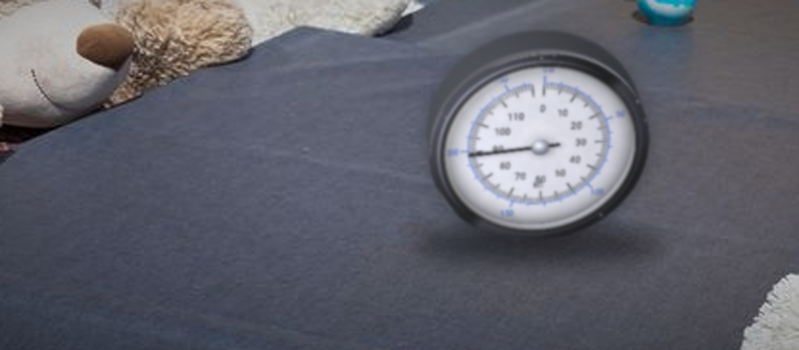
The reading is {"value": 90, "unit": "kg"}
